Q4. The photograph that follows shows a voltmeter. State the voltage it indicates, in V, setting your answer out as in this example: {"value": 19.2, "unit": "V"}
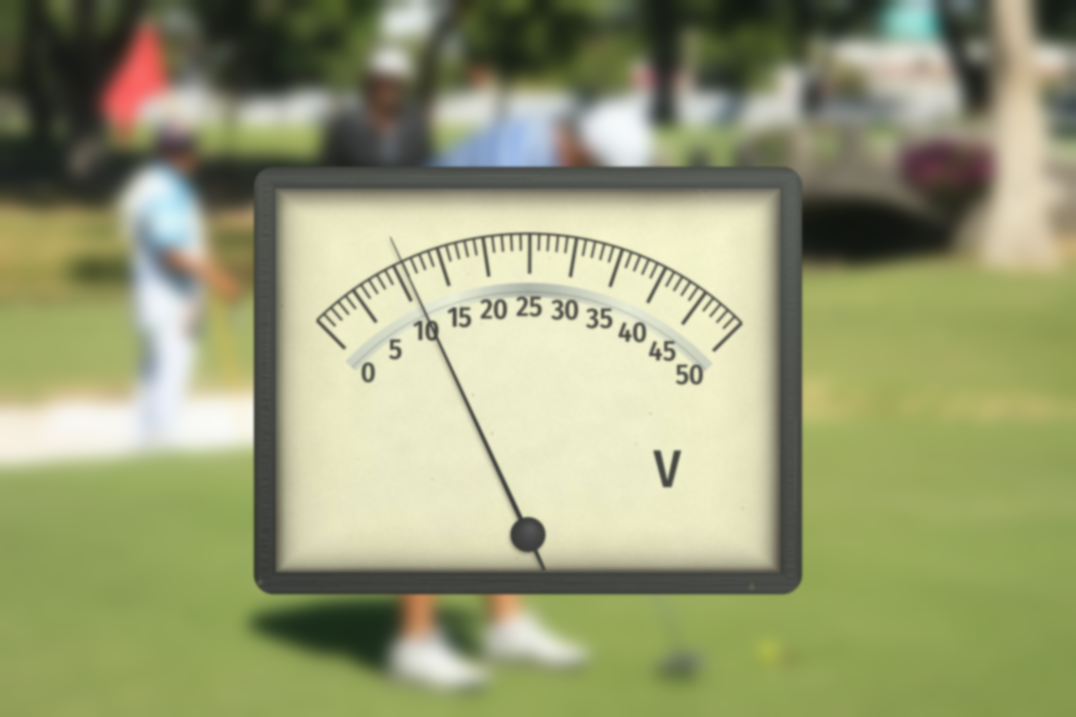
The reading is {"value": 11, "unit": "V"}
